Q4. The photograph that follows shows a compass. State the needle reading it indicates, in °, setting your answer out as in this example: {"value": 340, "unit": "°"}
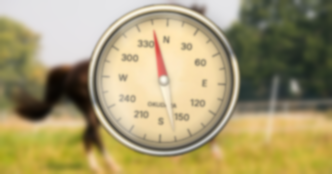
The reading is {"value": 345, "unit": "°"}
